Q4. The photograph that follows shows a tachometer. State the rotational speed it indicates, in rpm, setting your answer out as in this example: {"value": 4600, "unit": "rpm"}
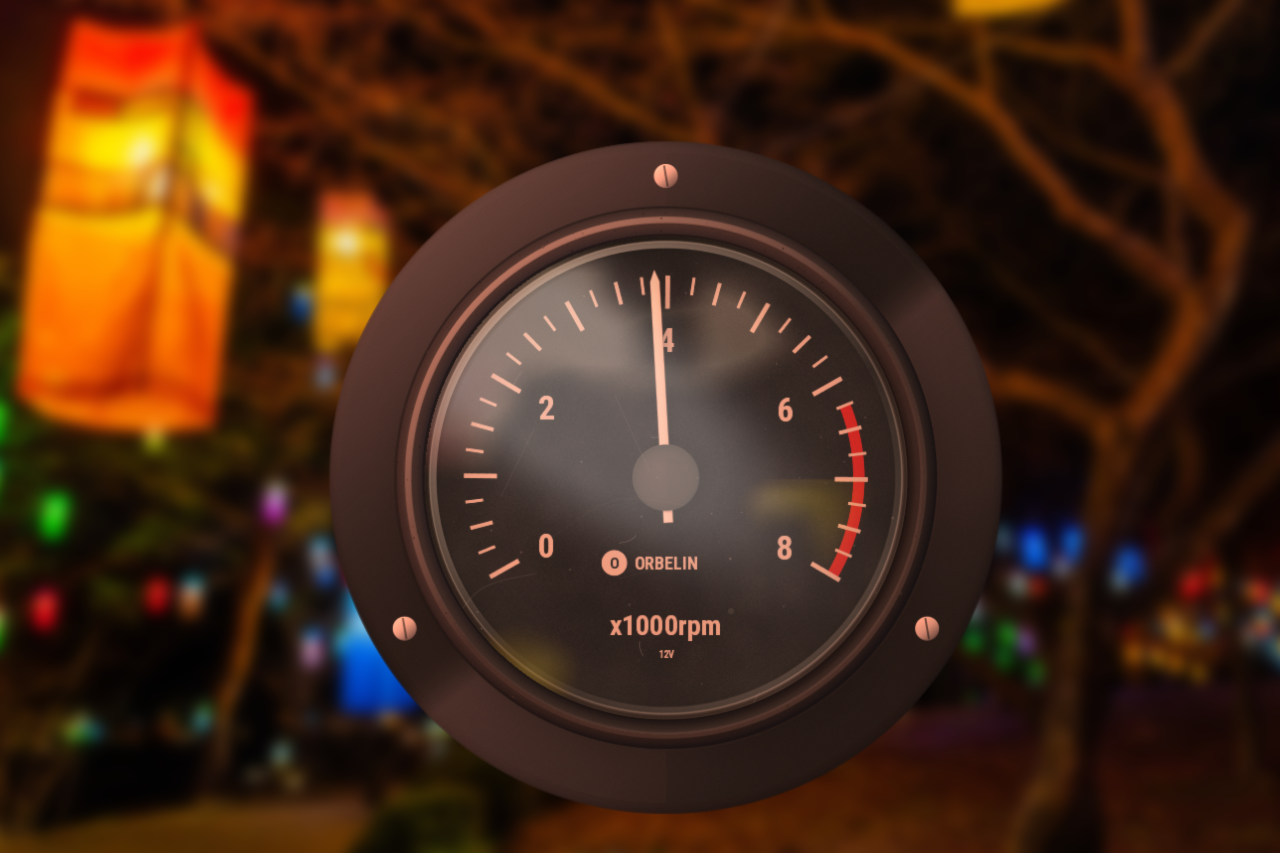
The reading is {"value": 3875, "unit": "rpm"}
